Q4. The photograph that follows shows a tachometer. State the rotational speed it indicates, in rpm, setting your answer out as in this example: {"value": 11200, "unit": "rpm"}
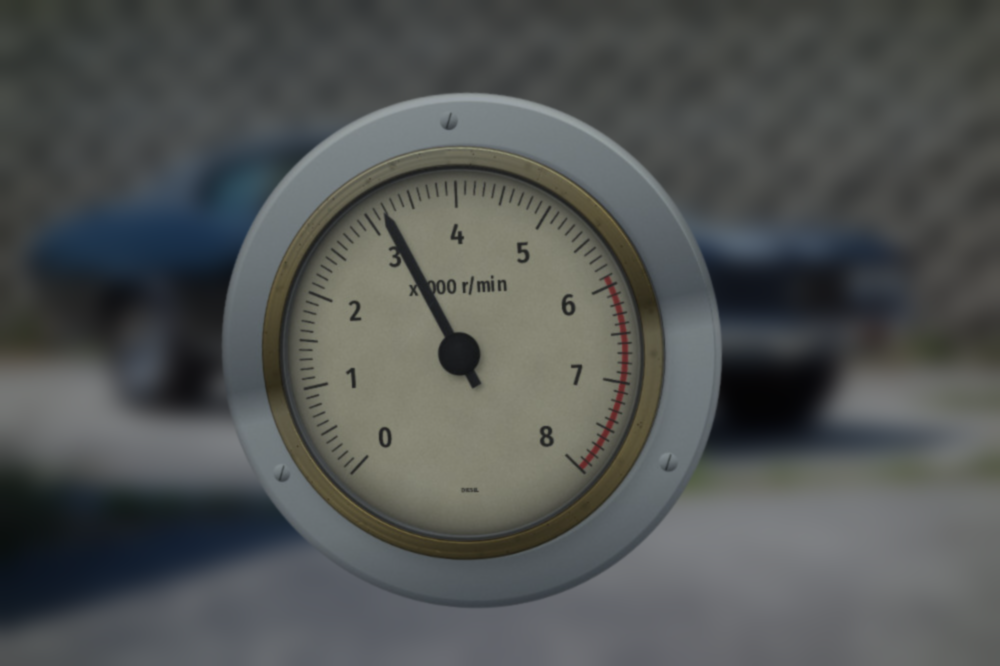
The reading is {"value": 3200, "unit": "rpm"}
